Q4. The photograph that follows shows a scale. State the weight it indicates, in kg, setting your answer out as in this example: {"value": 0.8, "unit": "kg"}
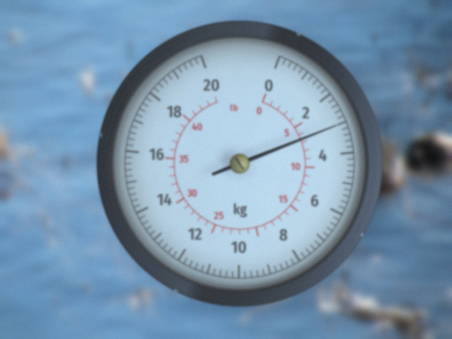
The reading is {"value": 3, "unit": "kg"}
